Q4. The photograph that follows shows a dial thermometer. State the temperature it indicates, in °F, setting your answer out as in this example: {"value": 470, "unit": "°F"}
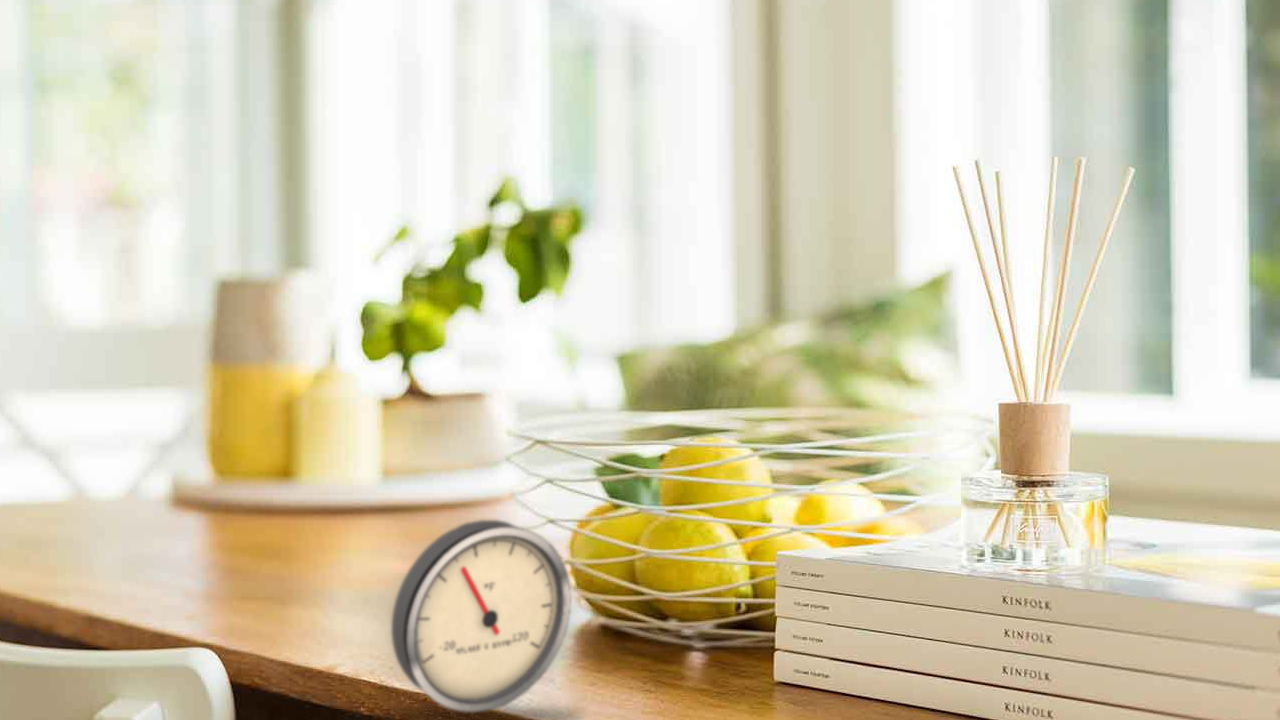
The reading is {"value": 30, "unit": "°F"}
